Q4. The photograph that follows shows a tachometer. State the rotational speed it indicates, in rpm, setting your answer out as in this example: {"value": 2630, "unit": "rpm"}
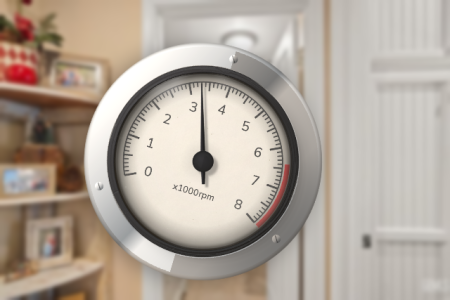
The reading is {"value": 3300, "unit": "rpm"}
